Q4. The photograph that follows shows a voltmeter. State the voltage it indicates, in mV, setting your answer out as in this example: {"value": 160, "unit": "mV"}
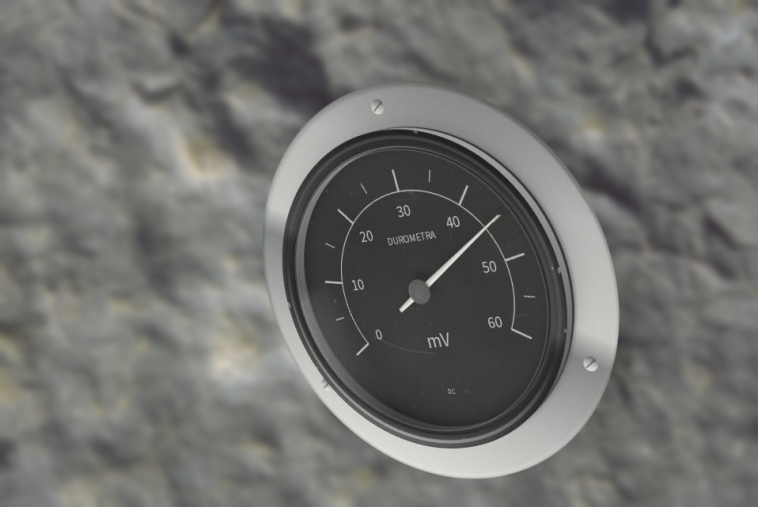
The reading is {"value": 45, "unit": "mV"}
